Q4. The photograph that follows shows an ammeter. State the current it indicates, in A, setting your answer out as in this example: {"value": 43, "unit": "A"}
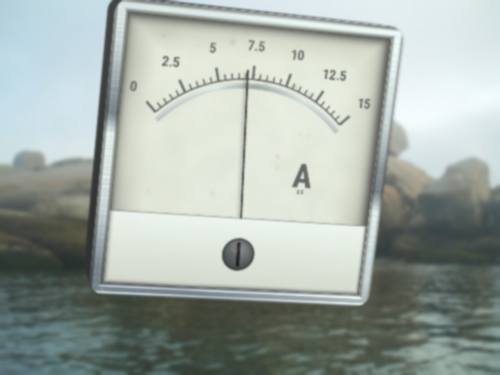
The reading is {"value": 7, "unit": "A"}
